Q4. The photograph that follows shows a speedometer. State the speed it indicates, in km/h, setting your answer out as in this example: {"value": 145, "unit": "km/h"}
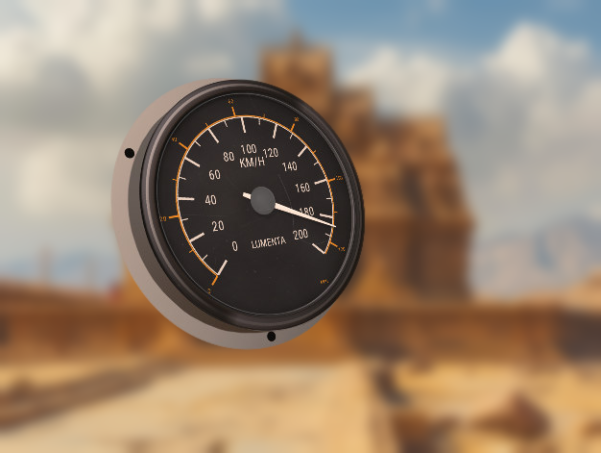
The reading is {"value": 185, "unit": "km/h"}
